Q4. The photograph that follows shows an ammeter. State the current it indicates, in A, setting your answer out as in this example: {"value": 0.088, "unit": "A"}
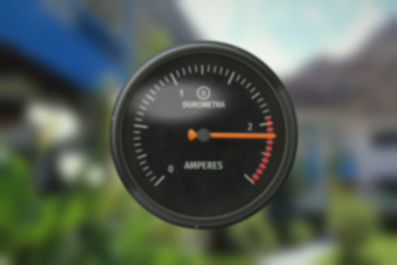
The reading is {"value": 2.1, "unit": "A"}
